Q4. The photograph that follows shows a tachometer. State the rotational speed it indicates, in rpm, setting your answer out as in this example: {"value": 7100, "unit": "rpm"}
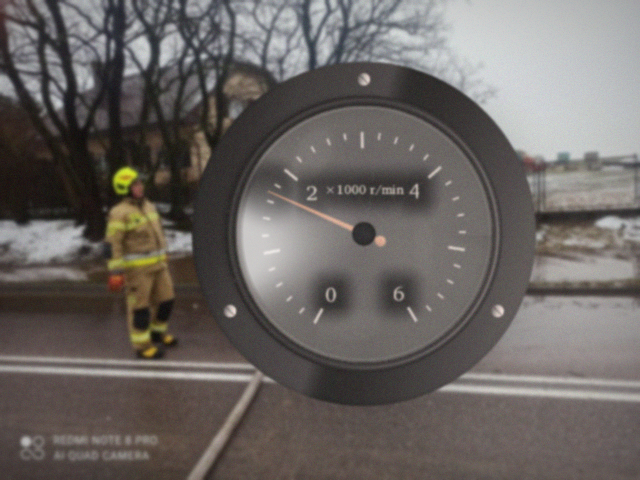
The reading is {"value": 1700, "unit": "rpm"}
